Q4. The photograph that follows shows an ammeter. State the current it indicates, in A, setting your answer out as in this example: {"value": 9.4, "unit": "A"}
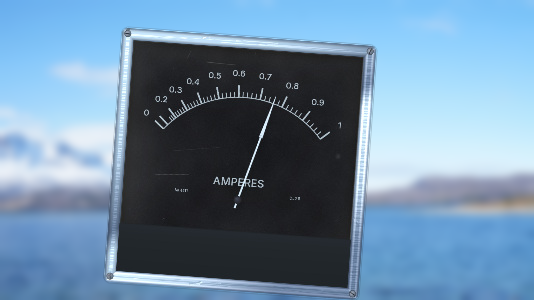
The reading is {"value": 0.76, "unit": "A"}
